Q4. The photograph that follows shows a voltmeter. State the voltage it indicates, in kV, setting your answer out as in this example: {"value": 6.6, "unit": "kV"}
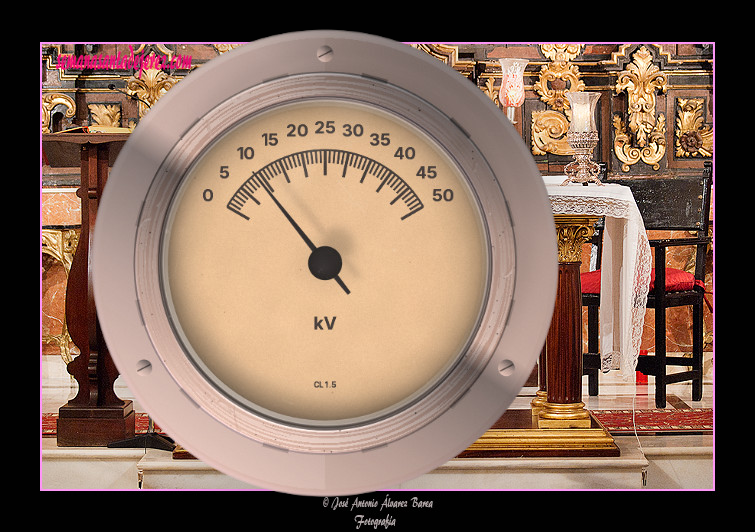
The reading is {"value": 9, "unit": "kV"}
